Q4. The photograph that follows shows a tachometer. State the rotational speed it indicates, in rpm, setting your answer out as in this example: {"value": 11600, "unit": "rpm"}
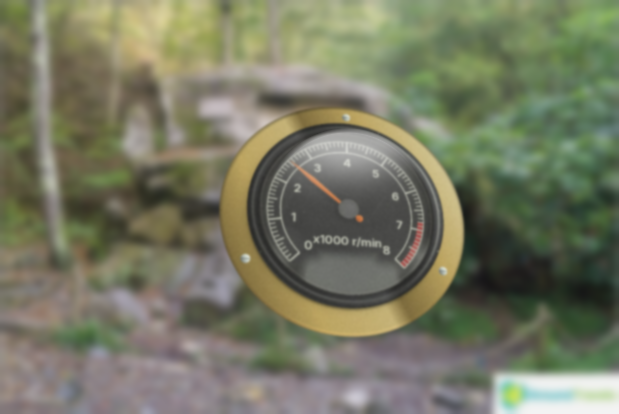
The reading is {"value": 2500, "unit": "rpm"}
